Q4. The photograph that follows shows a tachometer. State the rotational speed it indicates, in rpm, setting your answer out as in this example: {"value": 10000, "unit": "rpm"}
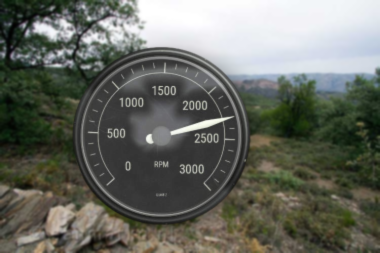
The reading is {"value": 2300, "unit": "rpm"}
